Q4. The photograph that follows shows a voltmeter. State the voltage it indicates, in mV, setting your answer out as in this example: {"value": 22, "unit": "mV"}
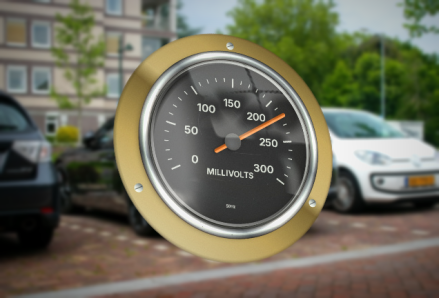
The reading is {"value": 220, "unit": "mV"}
